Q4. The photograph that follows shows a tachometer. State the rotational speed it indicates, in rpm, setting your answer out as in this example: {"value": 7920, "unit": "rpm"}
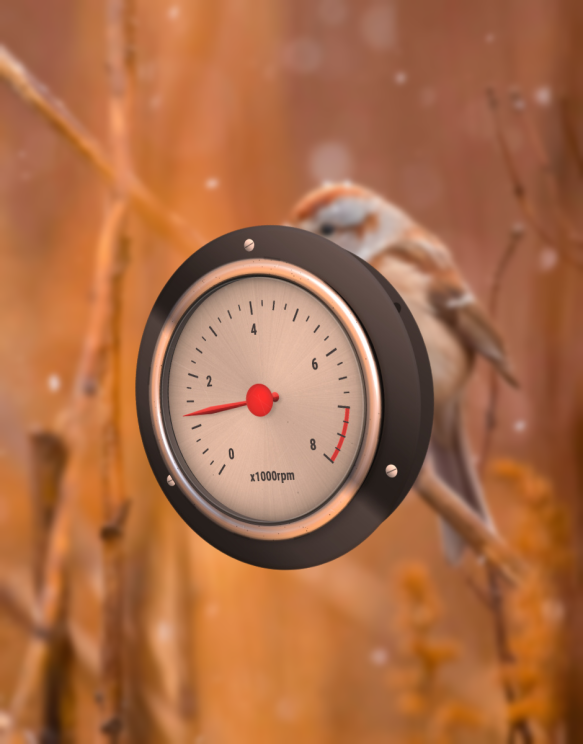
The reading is {"value": 1250, "unit": "rpm"}
